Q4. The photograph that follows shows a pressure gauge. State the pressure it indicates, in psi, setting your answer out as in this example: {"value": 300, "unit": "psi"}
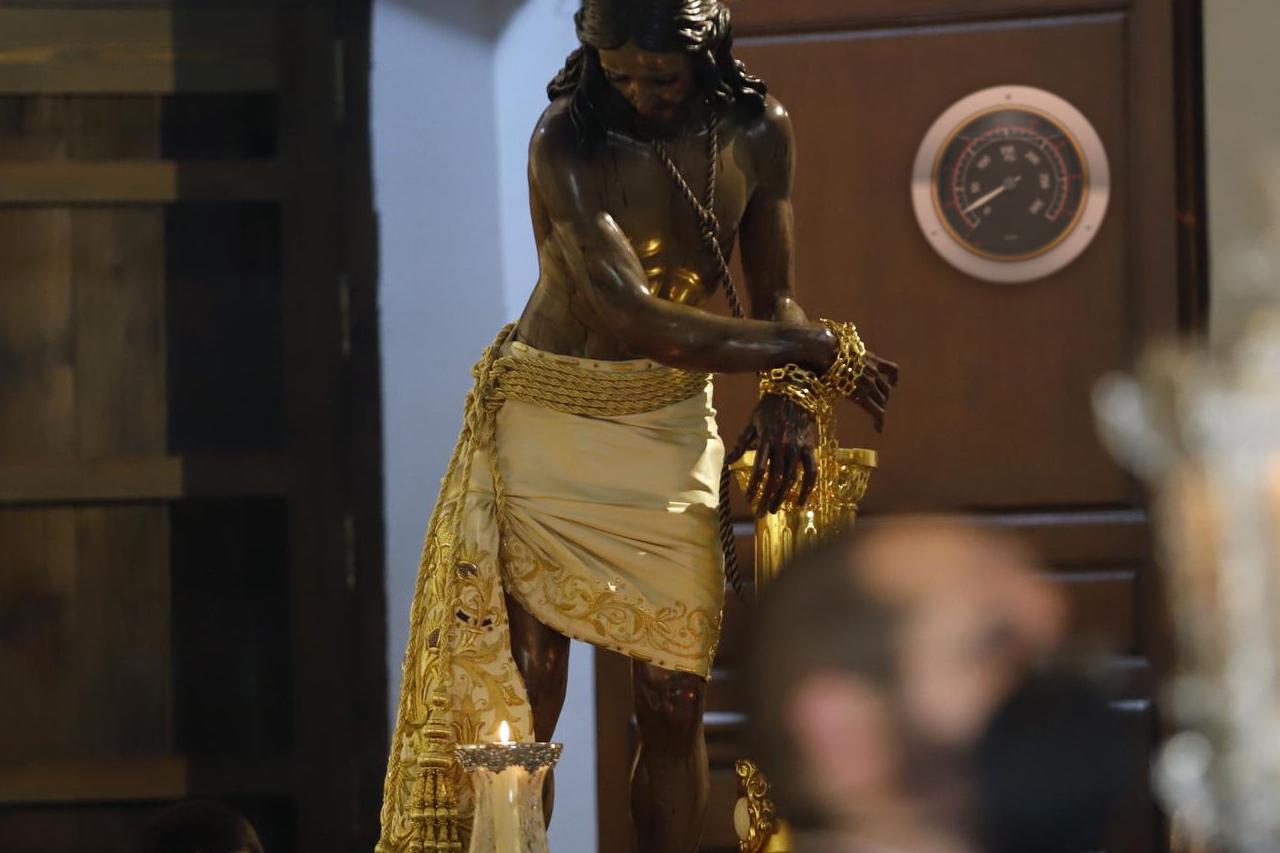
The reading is {"value": 20, "unit": "psi"}
